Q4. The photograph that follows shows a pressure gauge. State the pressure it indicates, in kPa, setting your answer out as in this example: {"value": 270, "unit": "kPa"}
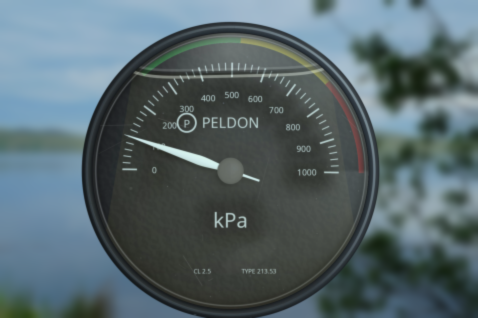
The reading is {"value": 100, "unit": "kPa"}
